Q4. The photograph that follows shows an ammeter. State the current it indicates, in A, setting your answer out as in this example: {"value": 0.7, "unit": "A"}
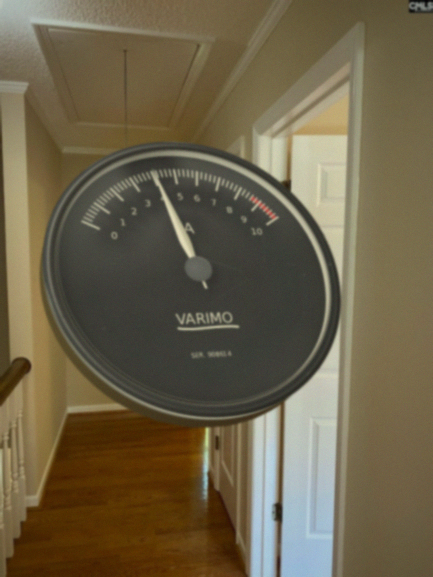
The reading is {"value": 4, "unit": "A"}
